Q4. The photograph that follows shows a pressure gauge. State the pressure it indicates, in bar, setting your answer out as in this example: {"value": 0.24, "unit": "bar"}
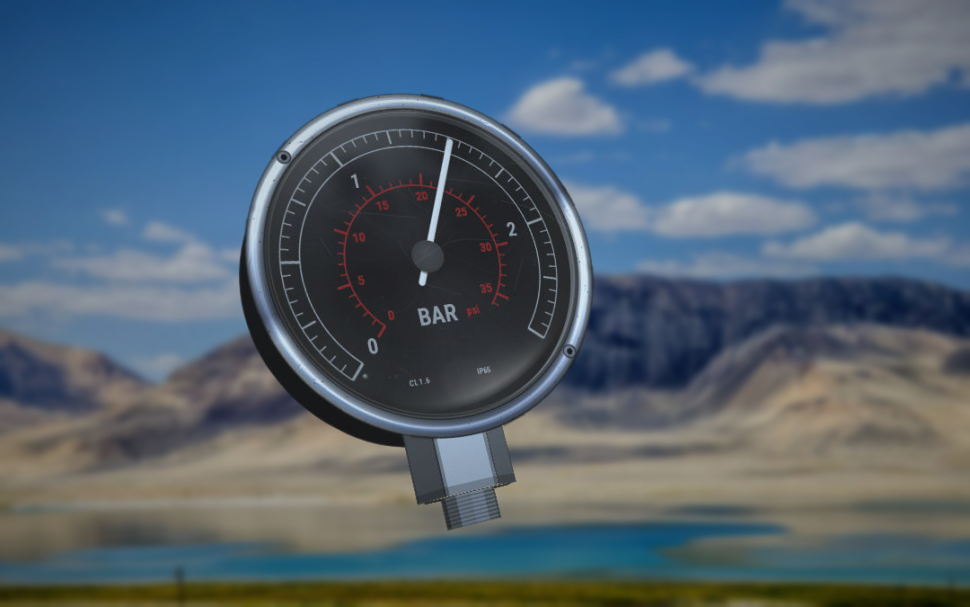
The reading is {"value": 1.5, "unit": "bar"}
